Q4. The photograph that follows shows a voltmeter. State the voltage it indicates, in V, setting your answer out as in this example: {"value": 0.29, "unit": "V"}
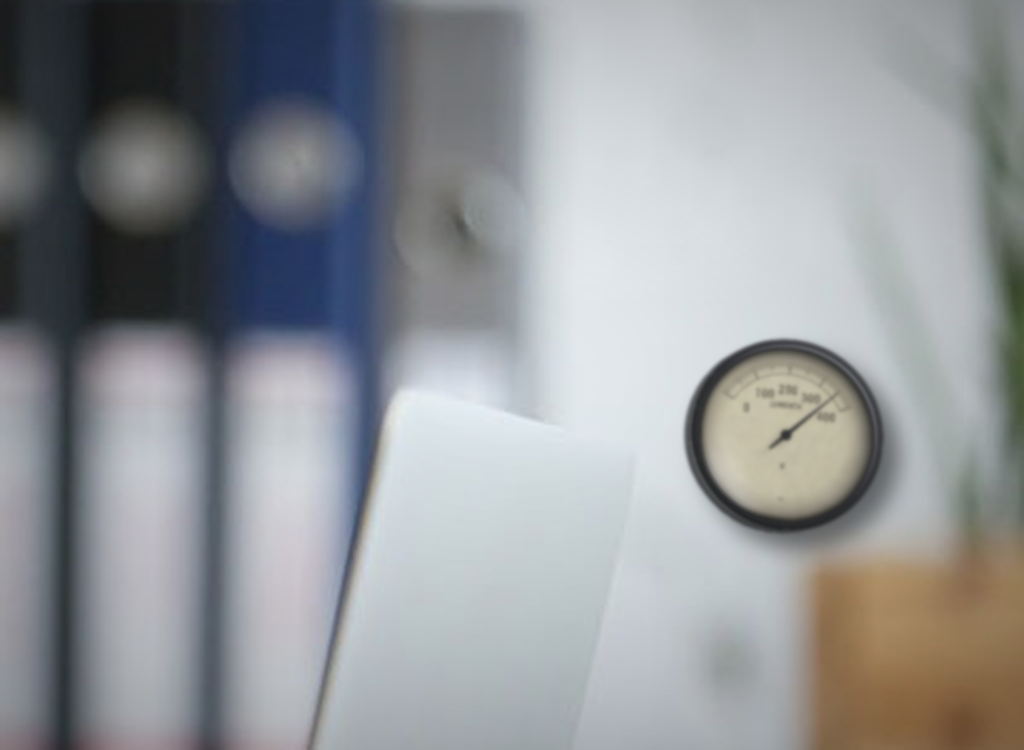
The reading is {"value": 350, "unit": "V"}
